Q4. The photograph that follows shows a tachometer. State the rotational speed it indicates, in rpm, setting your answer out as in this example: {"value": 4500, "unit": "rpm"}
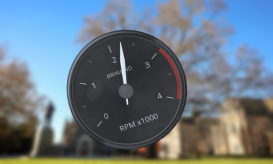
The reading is {"value": 2250, "unit": "rpm"}
